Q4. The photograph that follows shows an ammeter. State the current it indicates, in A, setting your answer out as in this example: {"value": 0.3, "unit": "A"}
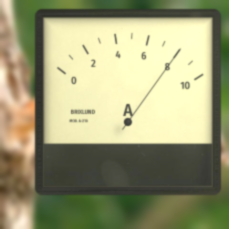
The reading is {"value": 8, "unit": "A"}
